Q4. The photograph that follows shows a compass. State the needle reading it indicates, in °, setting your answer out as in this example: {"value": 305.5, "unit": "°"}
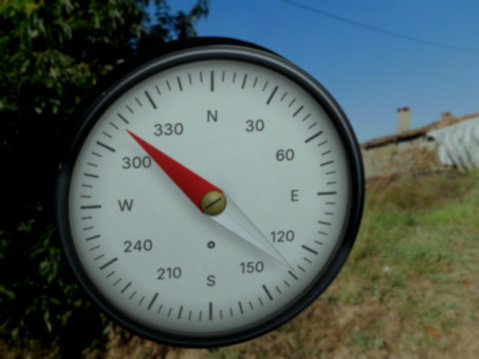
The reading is {"value": 312.5, "unit": "°"}
